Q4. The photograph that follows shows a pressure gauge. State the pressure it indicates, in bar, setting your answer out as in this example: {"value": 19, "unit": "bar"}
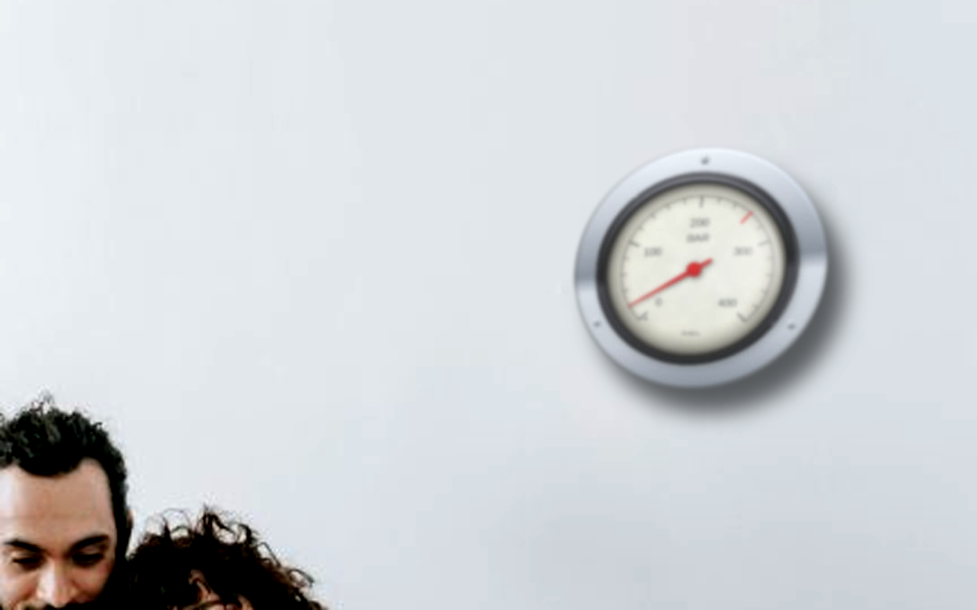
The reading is {"value": 20, "unit": "bar"}
